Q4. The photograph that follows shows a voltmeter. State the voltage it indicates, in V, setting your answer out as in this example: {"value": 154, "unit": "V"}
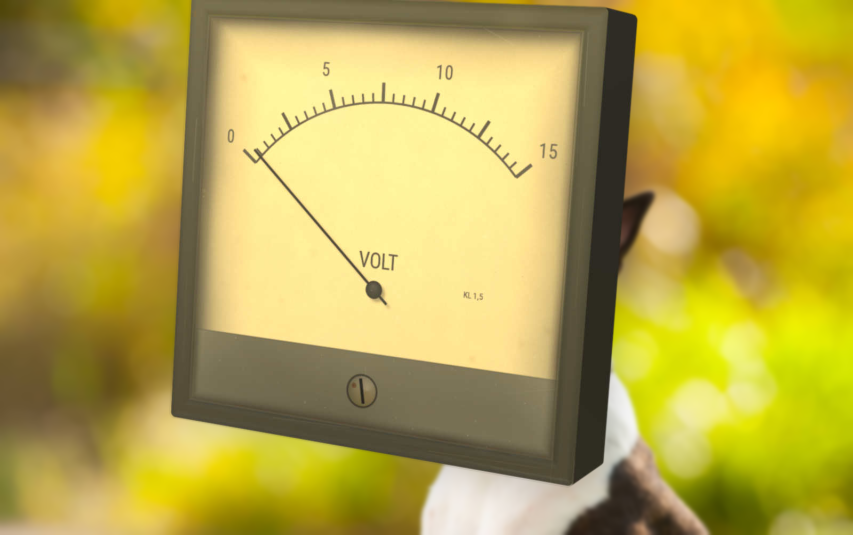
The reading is {"value": 0.5, "unit": "V"}
